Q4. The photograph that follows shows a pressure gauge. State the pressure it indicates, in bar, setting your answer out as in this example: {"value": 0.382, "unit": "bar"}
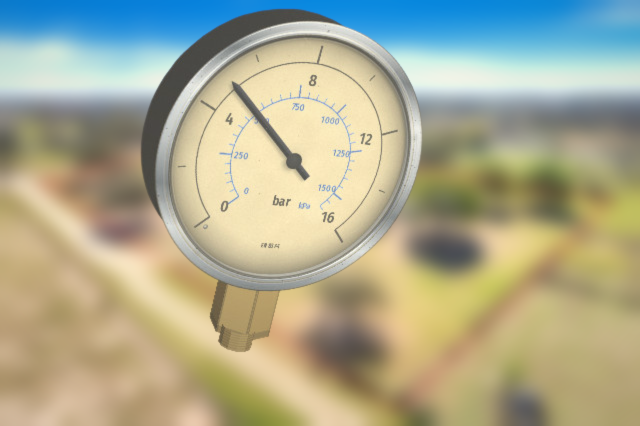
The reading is {"value": 5, "unit": "bar"}
